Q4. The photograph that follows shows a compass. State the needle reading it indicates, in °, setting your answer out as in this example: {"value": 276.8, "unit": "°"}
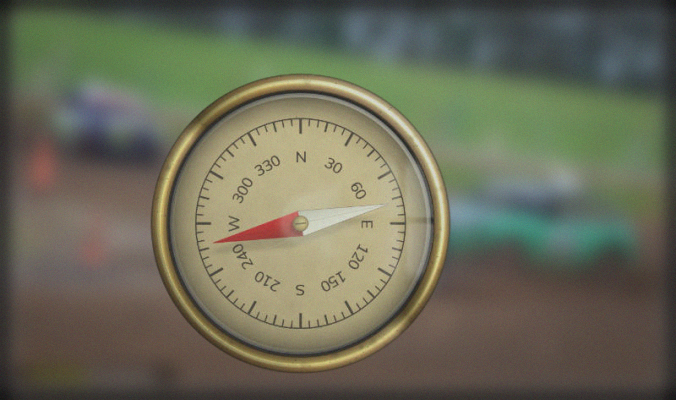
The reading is {"value": 257.5, "unit": "°"}
